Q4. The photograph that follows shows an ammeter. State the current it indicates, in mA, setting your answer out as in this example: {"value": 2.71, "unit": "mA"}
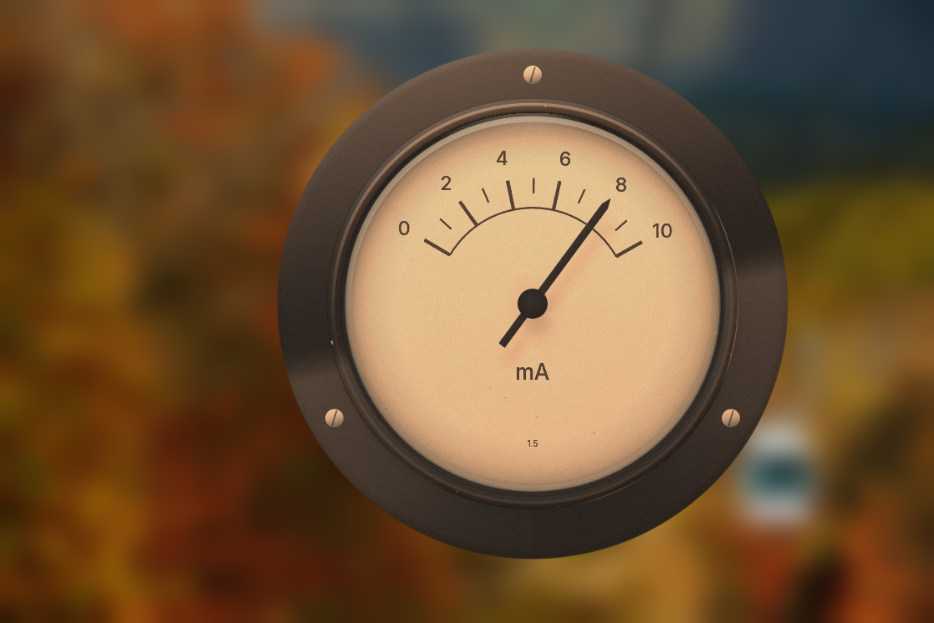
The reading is {"value": 8, "unit": "mA"}
